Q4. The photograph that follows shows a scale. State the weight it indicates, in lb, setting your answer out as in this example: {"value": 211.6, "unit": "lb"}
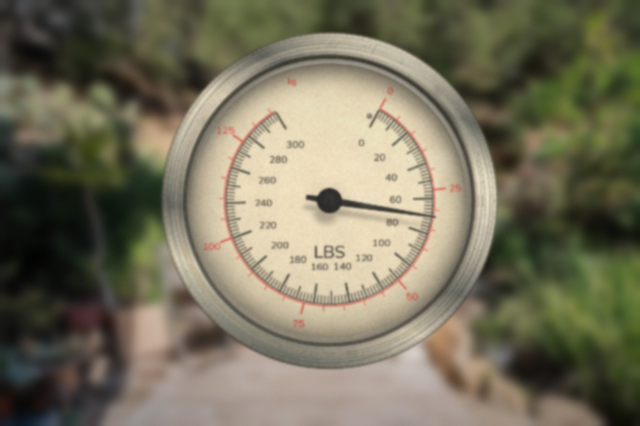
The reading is {"value": 70, "unit": "lb"}
